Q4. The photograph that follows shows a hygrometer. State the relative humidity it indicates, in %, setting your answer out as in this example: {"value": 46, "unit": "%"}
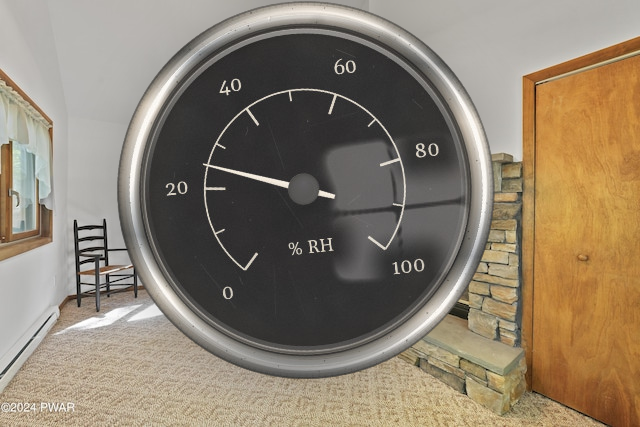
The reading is {"value": 25, "unit": "%"}
